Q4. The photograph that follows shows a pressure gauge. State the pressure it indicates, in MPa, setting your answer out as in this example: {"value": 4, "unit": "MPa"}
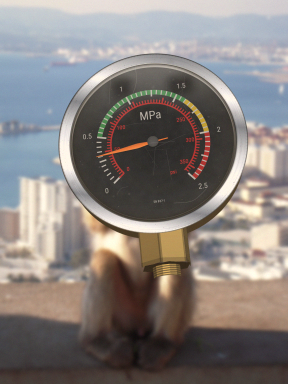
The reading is {"value": 0.3, "unit": "MPa"}
